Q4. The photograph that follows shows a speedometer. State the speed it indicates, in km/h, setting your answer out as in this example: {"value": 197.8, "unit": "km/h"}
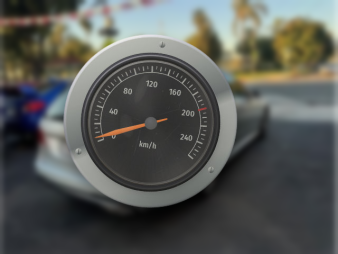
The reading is {"value": 5, "unit": "km/h"}
